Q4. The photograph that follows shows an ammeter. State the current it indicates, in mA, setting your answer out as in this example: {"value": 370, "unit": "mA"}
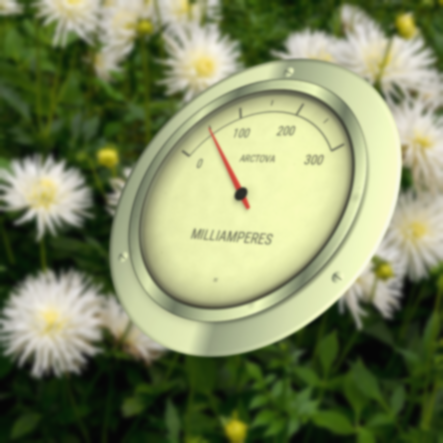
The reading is {"value": 50, "unit": "mA"}
